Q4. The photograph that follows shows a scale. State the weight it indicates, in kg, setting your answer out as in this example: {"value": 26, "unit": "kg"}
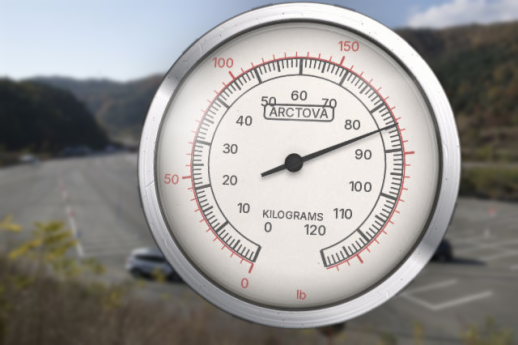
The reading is {"value": 85, "unit": "kg"}
